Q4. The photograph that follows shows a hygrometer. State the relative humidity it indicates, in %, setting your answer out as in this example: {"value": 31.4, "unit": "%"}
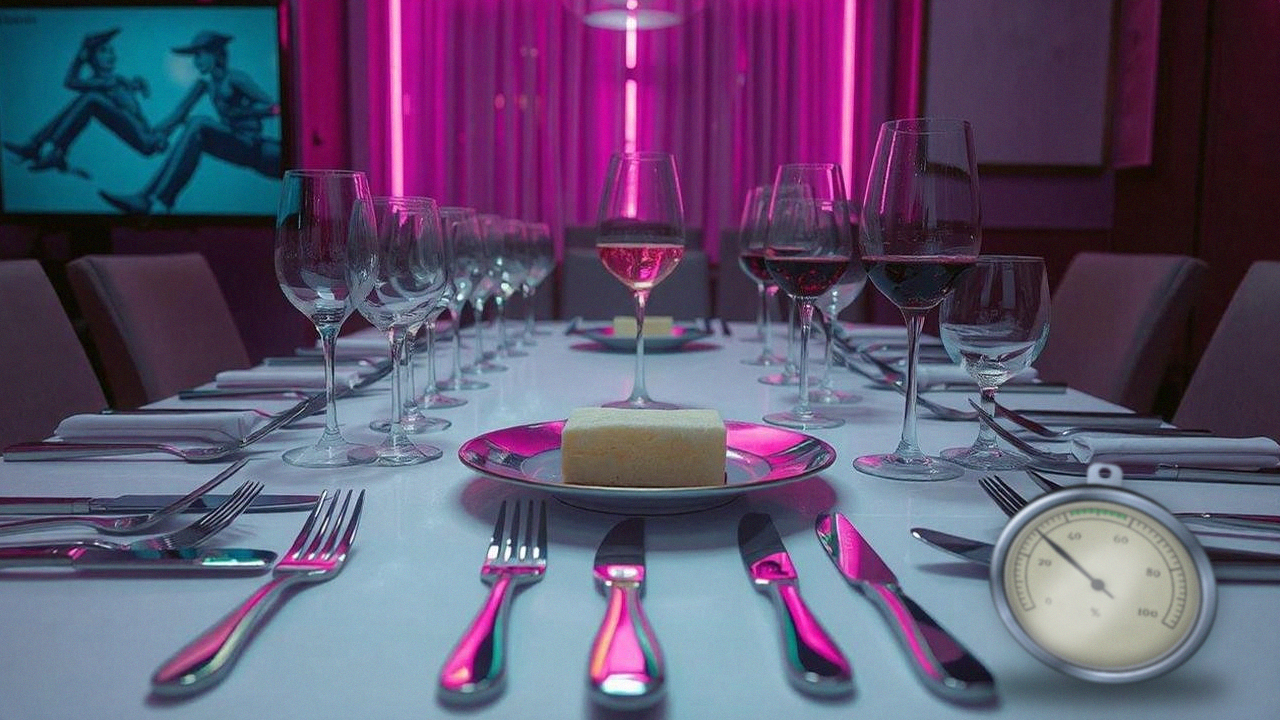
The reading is {"value": 30, "unit": "%"}
